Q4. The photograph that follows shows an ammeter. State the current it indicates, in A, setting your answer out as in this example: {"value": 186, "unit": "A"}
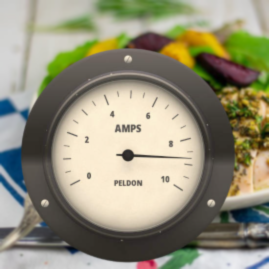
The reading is {"value": 8.75, "unit": "A"}
